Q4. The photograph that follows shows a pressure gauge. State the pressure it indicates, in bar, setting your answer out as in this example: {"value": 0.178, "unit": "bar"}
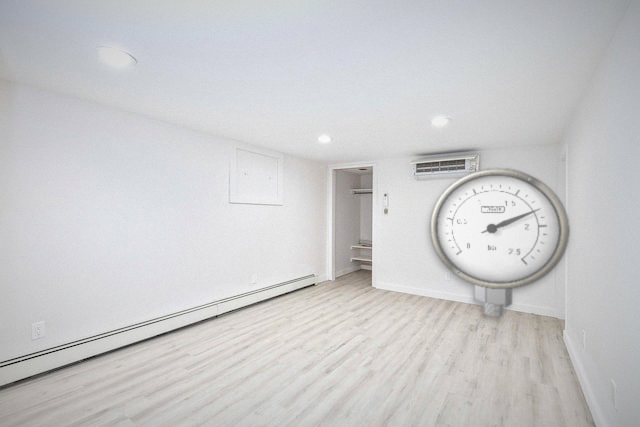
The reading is {"value": 1.8, "unit": "bar"}
